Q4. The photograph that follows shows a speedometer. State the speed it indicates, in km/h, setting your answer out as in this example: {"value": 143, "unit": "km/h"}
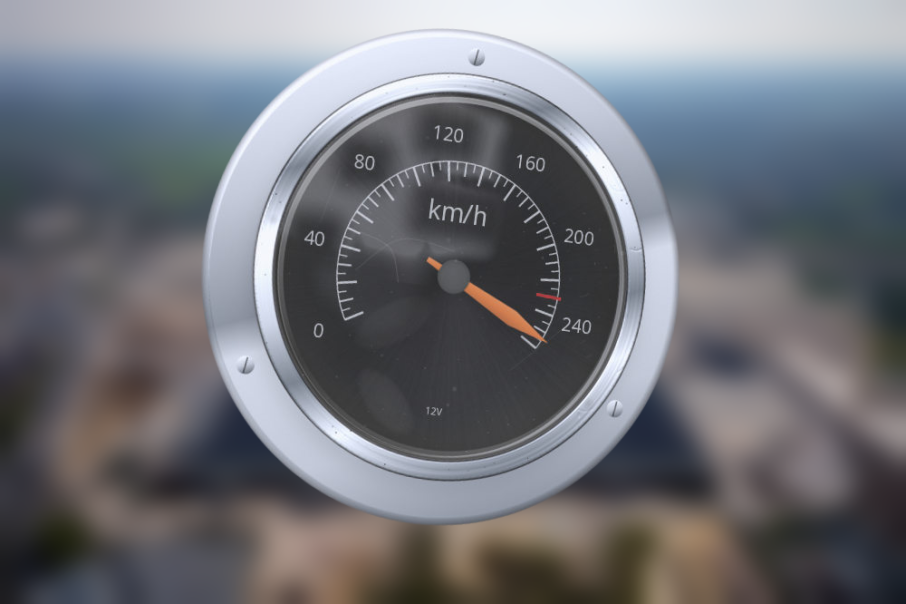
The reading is {"value": 255, "unit": "km/h"}
